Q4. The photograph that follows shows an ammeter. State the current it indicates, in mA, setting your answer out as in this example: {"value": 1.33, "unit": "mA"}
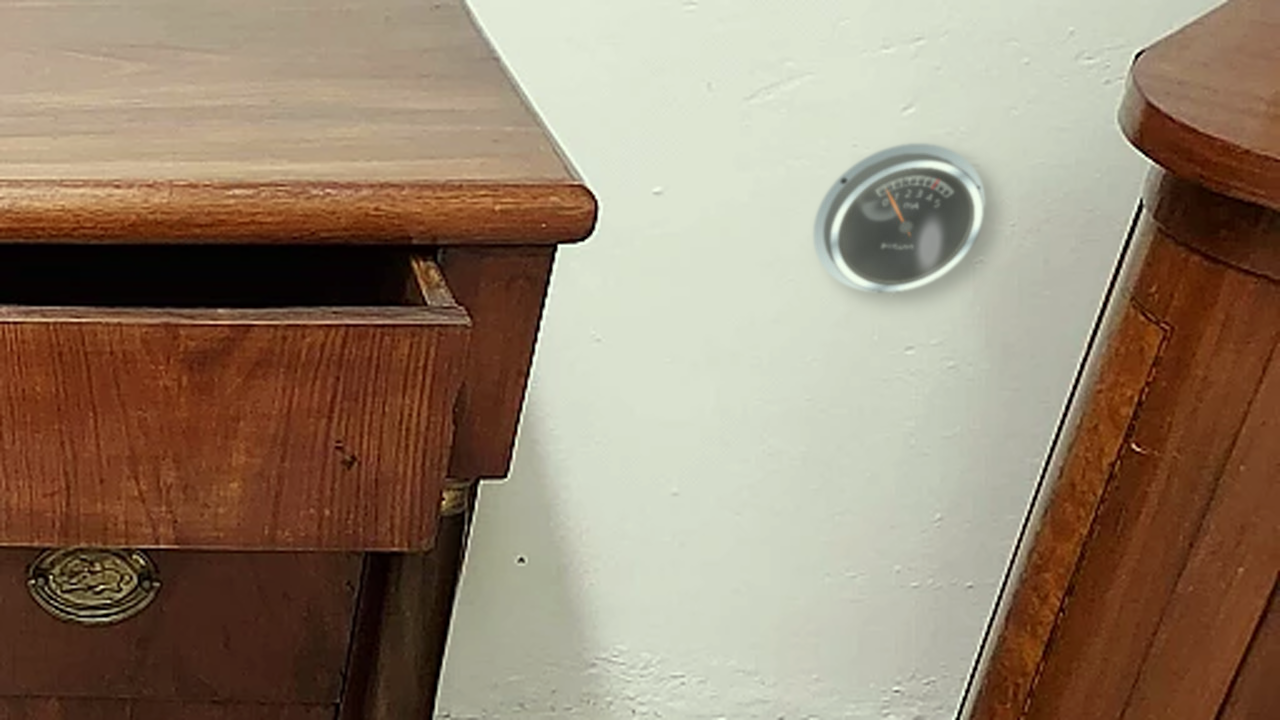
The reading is {"value": 0.5, "unit": "mA"}
